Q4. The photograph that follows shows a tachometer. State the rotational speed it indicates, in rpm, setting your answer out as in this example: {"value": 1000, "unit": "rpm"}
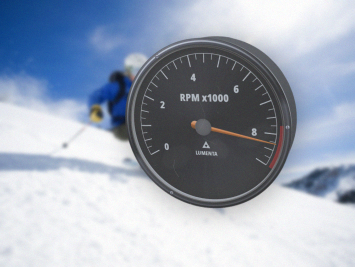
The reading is {"value": 8250, "unit": "rpm"}
